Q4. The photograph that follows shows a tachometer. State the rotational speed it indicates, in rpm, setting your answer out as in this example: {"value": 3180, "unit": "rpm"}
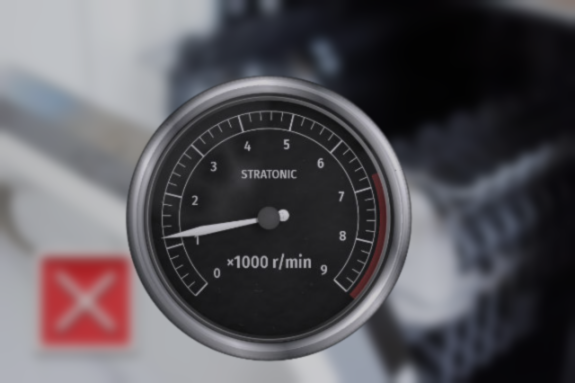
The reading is {"value": 1200, "unit": "rpm"}
